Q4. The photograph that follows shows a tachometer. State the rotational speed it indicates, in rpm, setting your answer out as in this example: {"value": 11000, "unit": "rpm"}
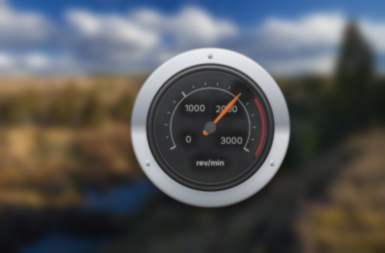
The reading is {"value": 2000, "unit": "rpm"}
